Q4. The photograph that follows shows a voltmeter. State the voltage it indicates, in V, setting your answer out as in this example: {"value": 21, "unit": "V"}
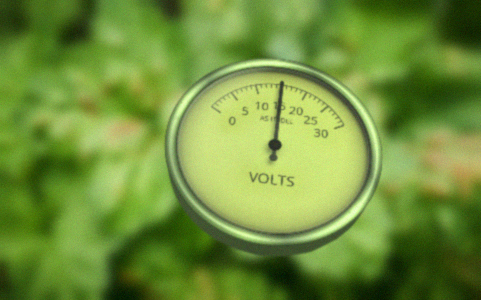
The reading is {"value": 15, "unit": "V"}
